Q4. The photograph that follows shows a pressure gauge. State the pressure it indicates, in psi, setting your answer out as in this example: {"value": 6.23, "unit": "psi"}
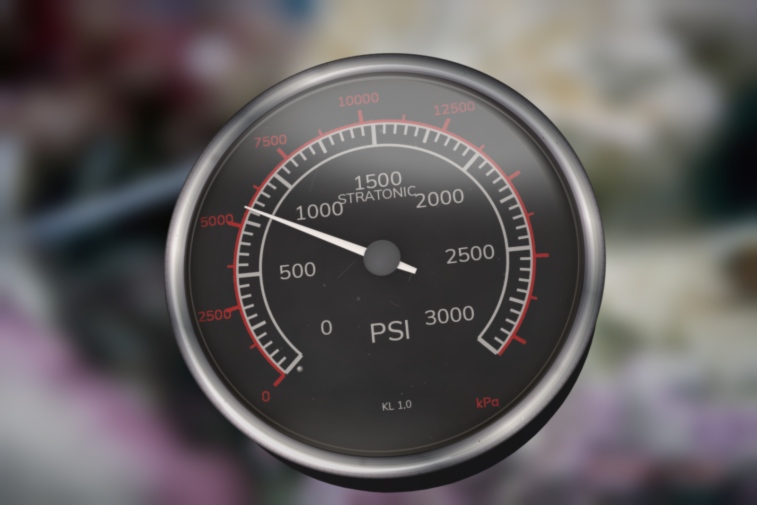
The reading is {"value": 800, "unit": "psi"}
